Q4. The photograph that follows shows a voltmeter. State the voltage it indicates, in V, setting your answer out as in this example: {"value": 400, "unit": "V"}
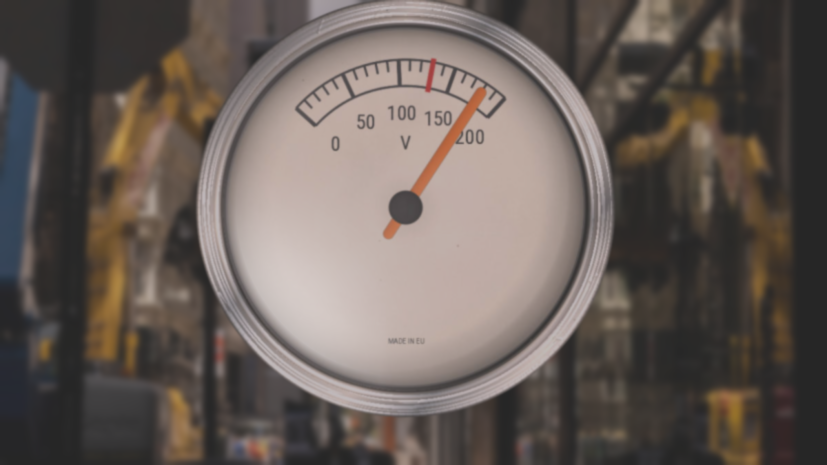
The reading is {"value": 180, "unit": "V"}
